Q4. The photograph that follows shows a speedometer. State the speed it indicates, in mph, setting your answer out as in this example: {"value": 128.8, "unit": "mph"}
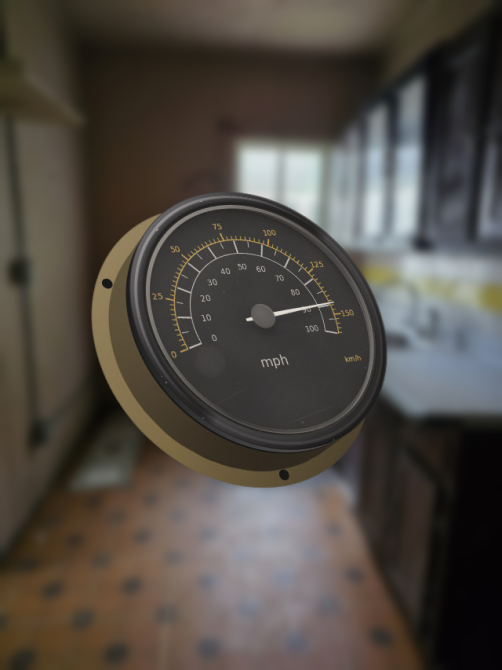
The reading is {"value": 90, "unit": "mph"}
